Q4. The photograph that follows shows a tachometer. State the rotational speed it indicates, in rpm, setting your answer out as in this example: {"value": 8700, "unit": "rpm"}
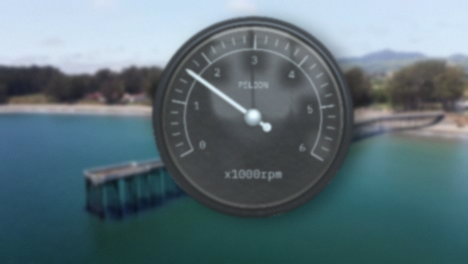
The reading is {"value": 1600, "unit": "rpm"}
